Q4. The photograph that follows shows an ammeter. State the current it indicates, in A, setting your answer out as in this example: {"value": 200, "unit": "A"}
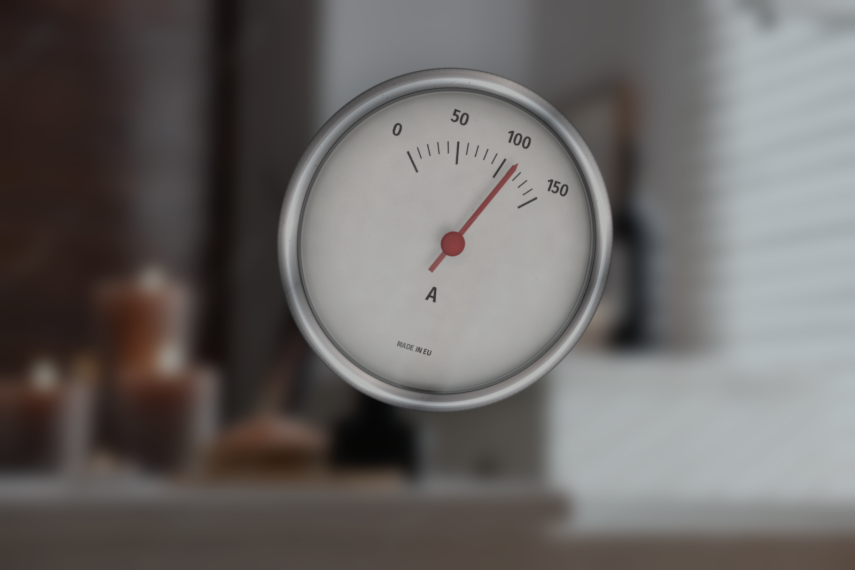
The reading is {"value": 110, "unit": "A"}
